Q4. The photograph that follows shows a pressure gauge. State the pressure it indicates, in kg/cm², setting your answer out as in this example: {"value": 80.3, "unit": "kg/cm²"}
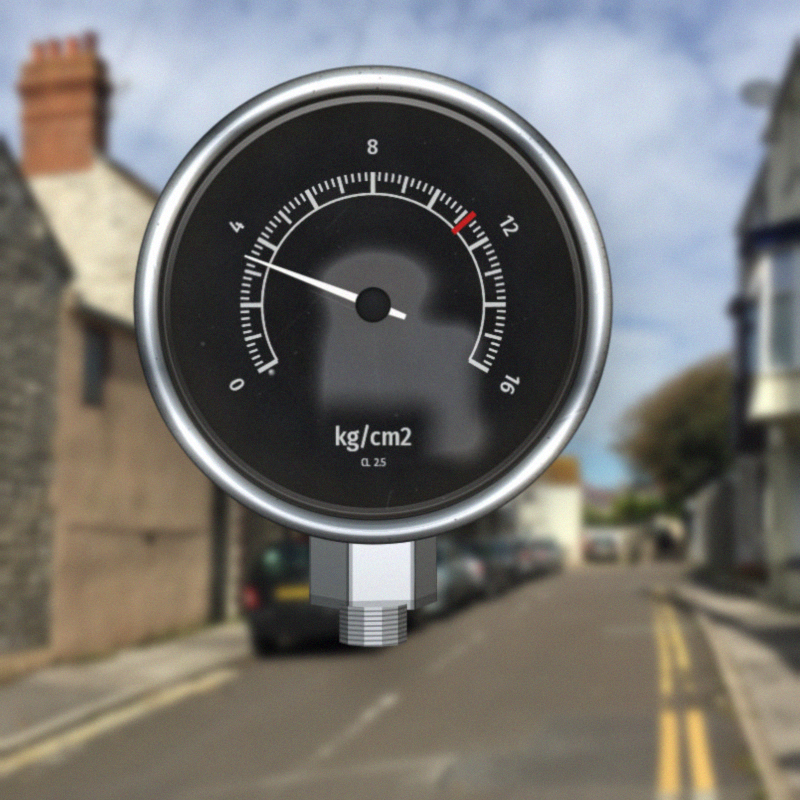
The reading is {"value": 3.4, "unit": "kg/cm²"}
